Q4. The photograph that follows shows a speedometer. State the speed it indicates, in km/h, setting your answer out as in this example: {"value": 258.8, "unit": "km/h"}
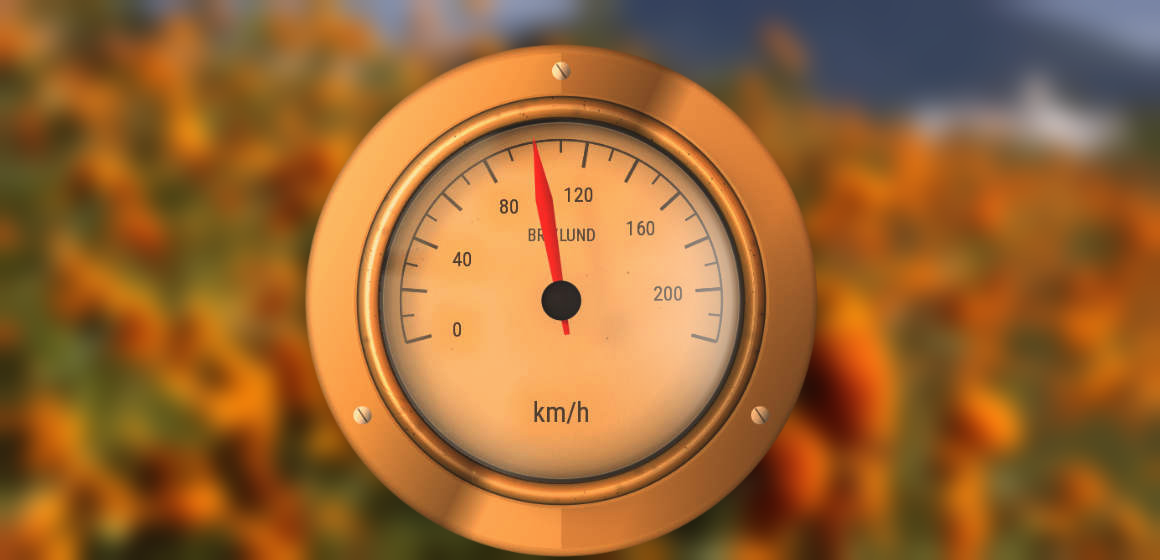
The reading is {"value": 100, "unit": "km/h"}
